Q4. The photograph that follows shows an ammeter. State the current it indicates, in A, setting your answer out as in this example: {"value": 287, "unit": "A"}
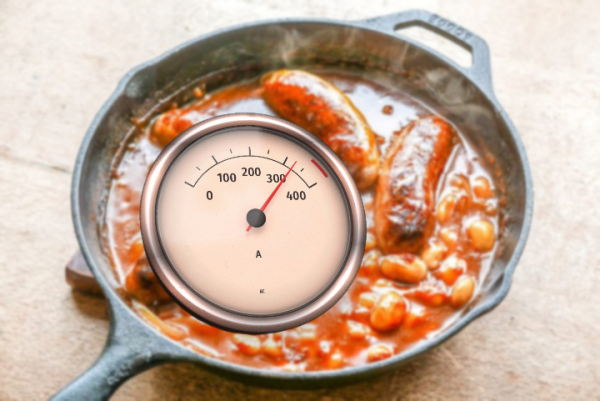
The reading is {"value": 325, "unit": "A"}
